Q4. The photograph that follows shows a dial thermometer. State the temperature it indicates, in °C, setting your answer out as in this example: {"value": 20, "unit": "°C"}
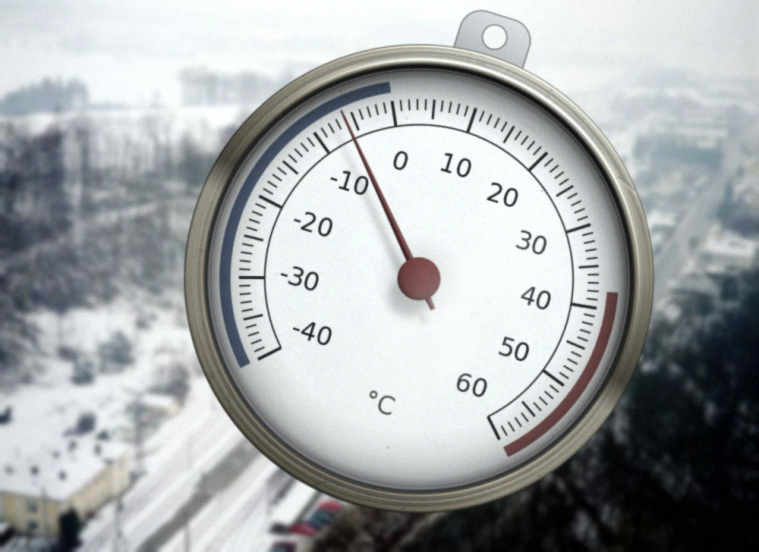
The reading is {"value": -6, "unit": "°C"}
